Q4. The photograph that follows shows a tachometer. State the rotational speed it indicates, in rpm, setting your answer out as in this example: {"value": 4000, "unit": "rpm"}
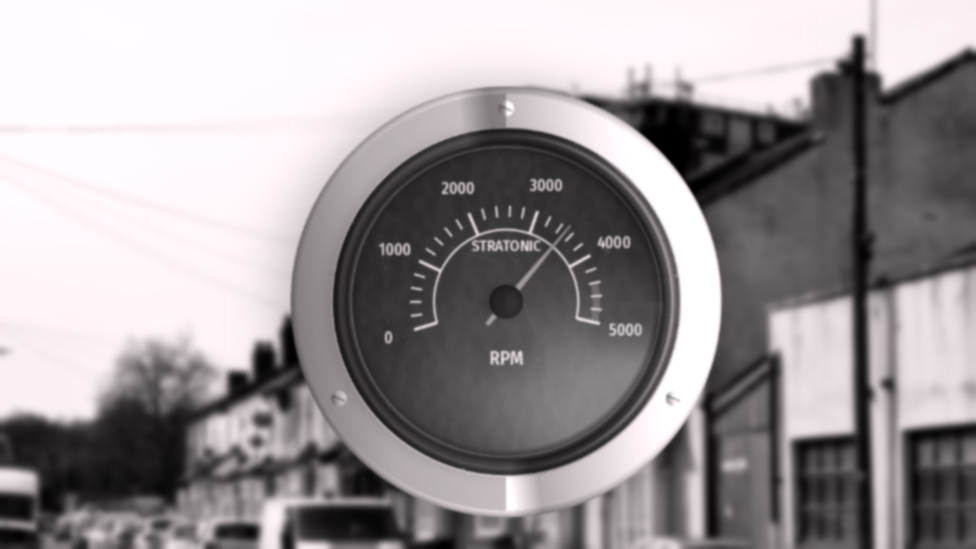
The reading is {"value": 3500, "unit": "rpm"}
